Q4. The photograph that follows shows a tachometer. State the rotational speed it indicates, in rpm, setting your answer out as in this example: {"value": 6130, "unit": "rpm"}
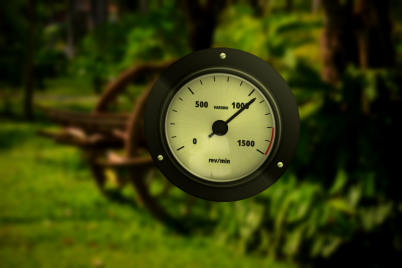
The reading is {"value": 1050, "unit": "rpm"}
